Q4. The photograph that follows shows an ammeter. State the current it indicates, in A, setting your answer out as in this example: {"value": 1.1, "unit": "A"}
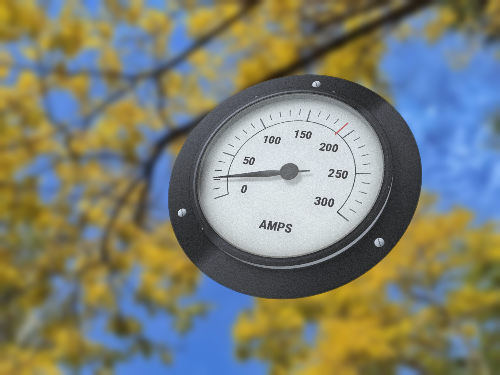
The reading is {"value": 20, "unit": "A"}
